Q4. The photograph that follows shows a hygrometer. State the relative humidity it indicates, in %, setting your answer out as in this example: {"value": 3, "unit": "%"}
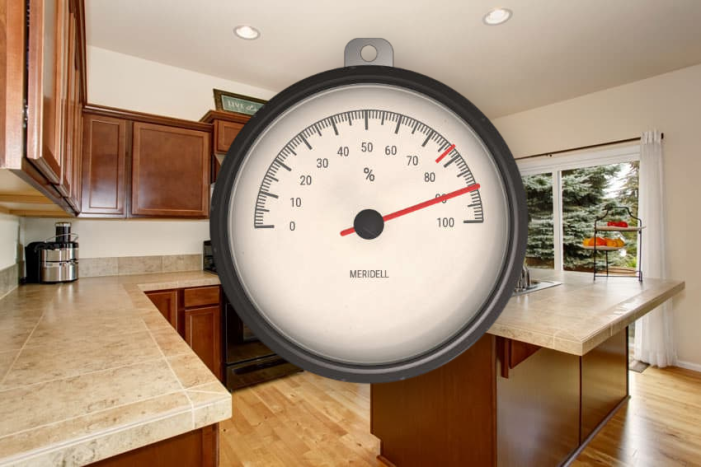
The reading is {"value": 90, "unit": "%"}
